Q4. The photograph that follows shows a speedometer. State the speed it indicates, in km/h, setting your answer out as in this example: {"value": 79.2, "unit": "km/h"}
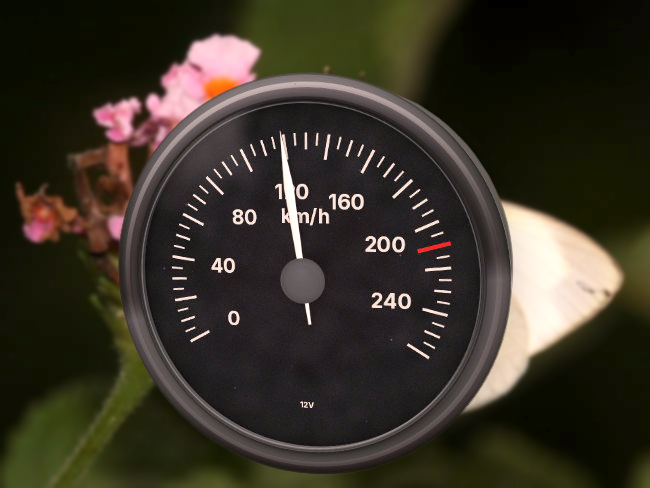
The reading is {"value": 120, "unit": "km/h"}
